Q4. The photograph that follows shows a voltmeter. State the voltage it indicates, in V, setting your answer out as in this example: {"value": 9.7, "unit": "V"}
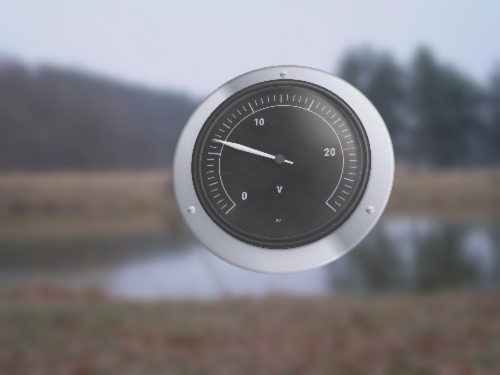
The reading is {"value": 6, "unit": "V"}
